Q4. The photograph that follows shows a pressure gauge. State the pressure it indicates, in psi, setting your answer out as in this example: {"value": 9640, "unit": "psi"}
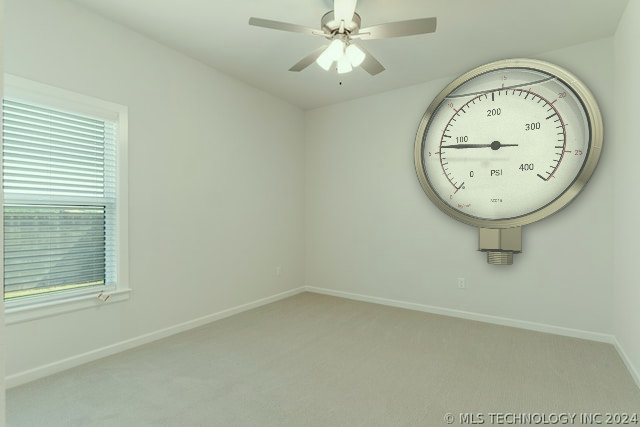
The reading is {"value": 80, "unit": "psi"}
